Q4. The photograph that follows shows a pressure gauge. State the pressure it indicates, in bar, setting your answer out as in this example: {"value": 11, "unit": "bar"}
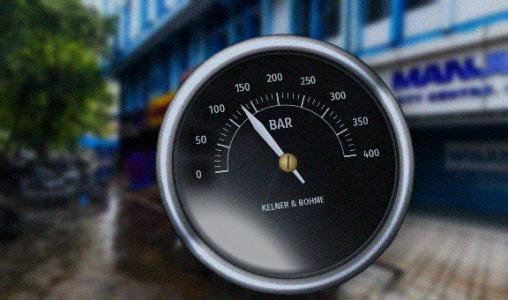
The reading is {"value": 130, "unit": "bar"}
